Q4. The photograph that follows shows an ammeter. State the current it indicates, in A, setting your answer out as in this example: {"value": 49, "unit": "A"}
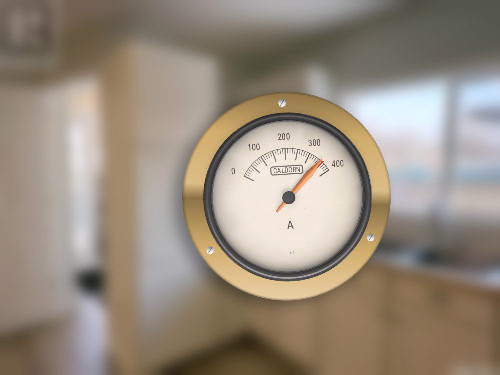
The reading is {"value": 350, "unit": "A"}
